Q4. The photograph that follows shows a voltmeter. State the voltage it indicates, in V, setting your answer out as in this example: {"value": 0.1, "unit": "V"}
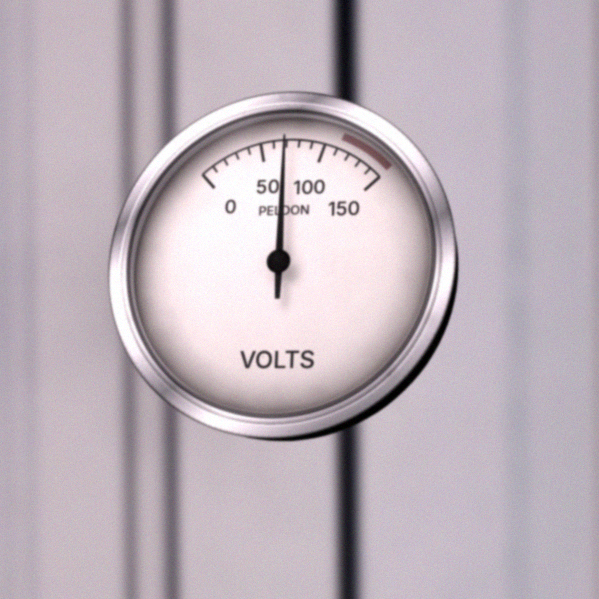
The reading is {"value": 70, "unit": "V"}
